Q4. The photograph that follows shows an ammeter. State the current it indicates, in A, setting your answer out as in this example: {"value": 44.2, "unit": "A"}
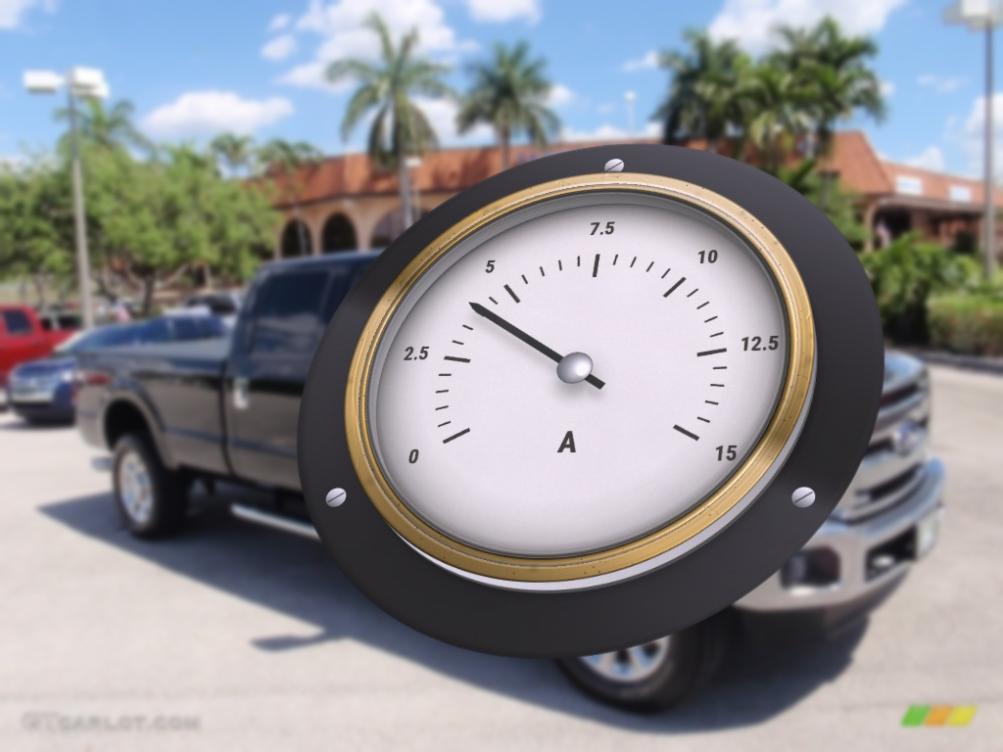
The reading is {"value": 4, "unit": "A"}
